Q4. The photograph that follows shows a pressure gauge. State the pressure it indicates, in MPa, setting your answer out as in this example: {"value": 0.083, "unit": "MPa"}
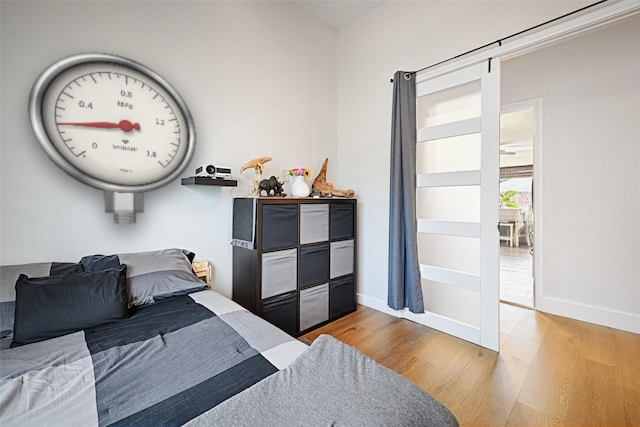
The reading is {"value": 0.2, "unit": "MPa"}
